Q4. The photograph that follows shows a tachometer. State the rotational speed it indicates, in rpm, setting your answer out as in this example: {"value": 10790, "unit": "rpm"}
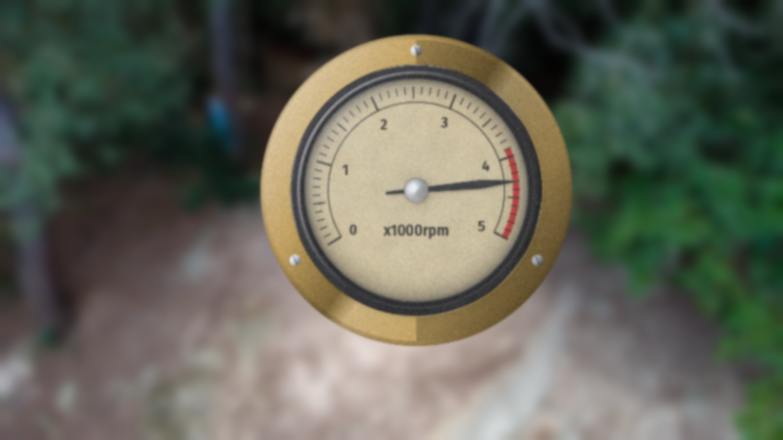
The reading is {"value": 4300, "unit": "rpm"}
